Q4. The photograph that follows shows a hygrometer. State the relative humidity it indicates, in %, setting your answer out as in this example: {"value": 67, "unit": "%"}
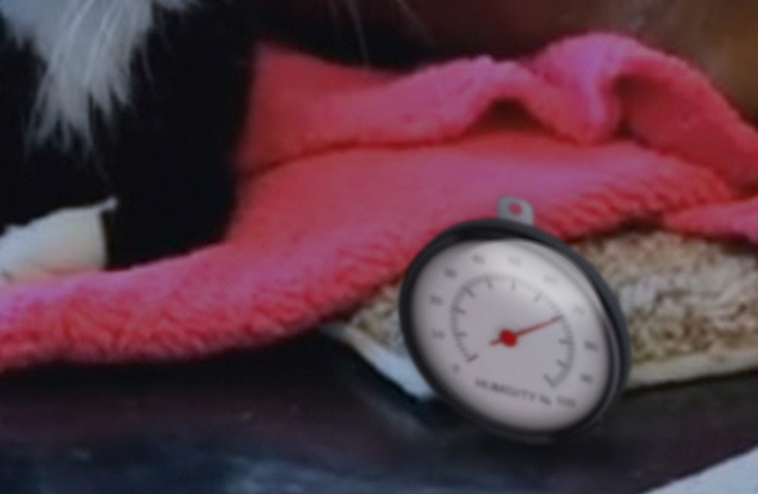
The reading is {"value": 70, "unit": "%"}
